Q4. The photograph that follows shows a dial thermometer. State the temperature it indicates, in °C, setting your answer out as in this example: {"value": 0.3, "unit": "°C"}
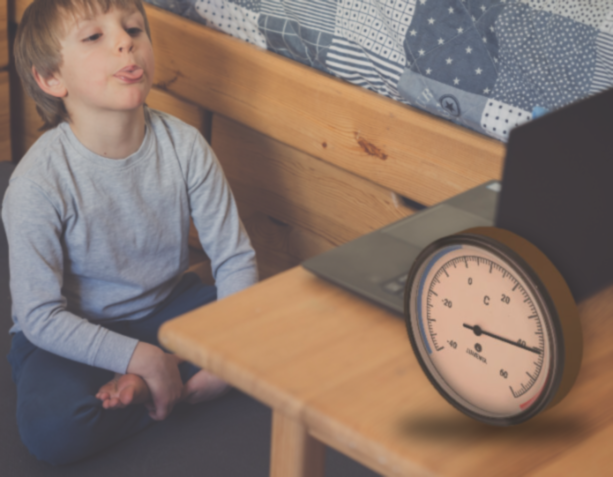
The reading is {"value": 40, "unit": "°C"}
